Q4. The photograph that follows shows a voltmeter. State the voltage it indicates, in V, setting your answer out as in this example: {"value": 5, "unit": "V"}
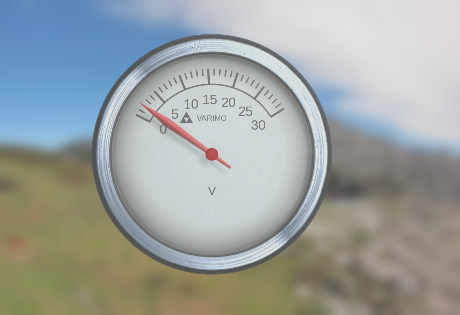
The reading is {"value": 2, "unit": "V"}
